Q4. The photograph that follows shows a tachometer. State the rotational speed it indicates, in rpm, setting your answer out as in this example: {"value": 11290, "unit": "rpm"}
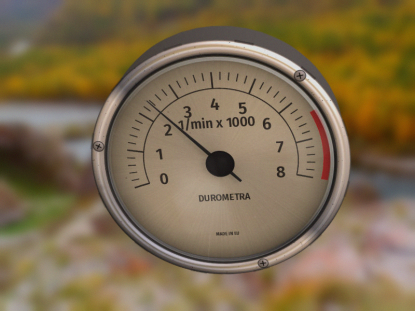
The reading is {"value": 2400, "unit": "rpm"}
